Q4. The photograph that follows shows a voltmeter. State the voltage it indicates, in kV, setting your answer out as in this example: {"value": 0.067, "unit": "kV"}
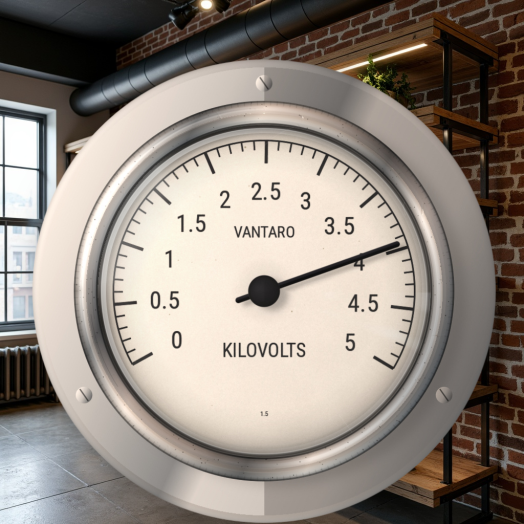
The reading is {"value": 3.95, "unit": "kV"}
